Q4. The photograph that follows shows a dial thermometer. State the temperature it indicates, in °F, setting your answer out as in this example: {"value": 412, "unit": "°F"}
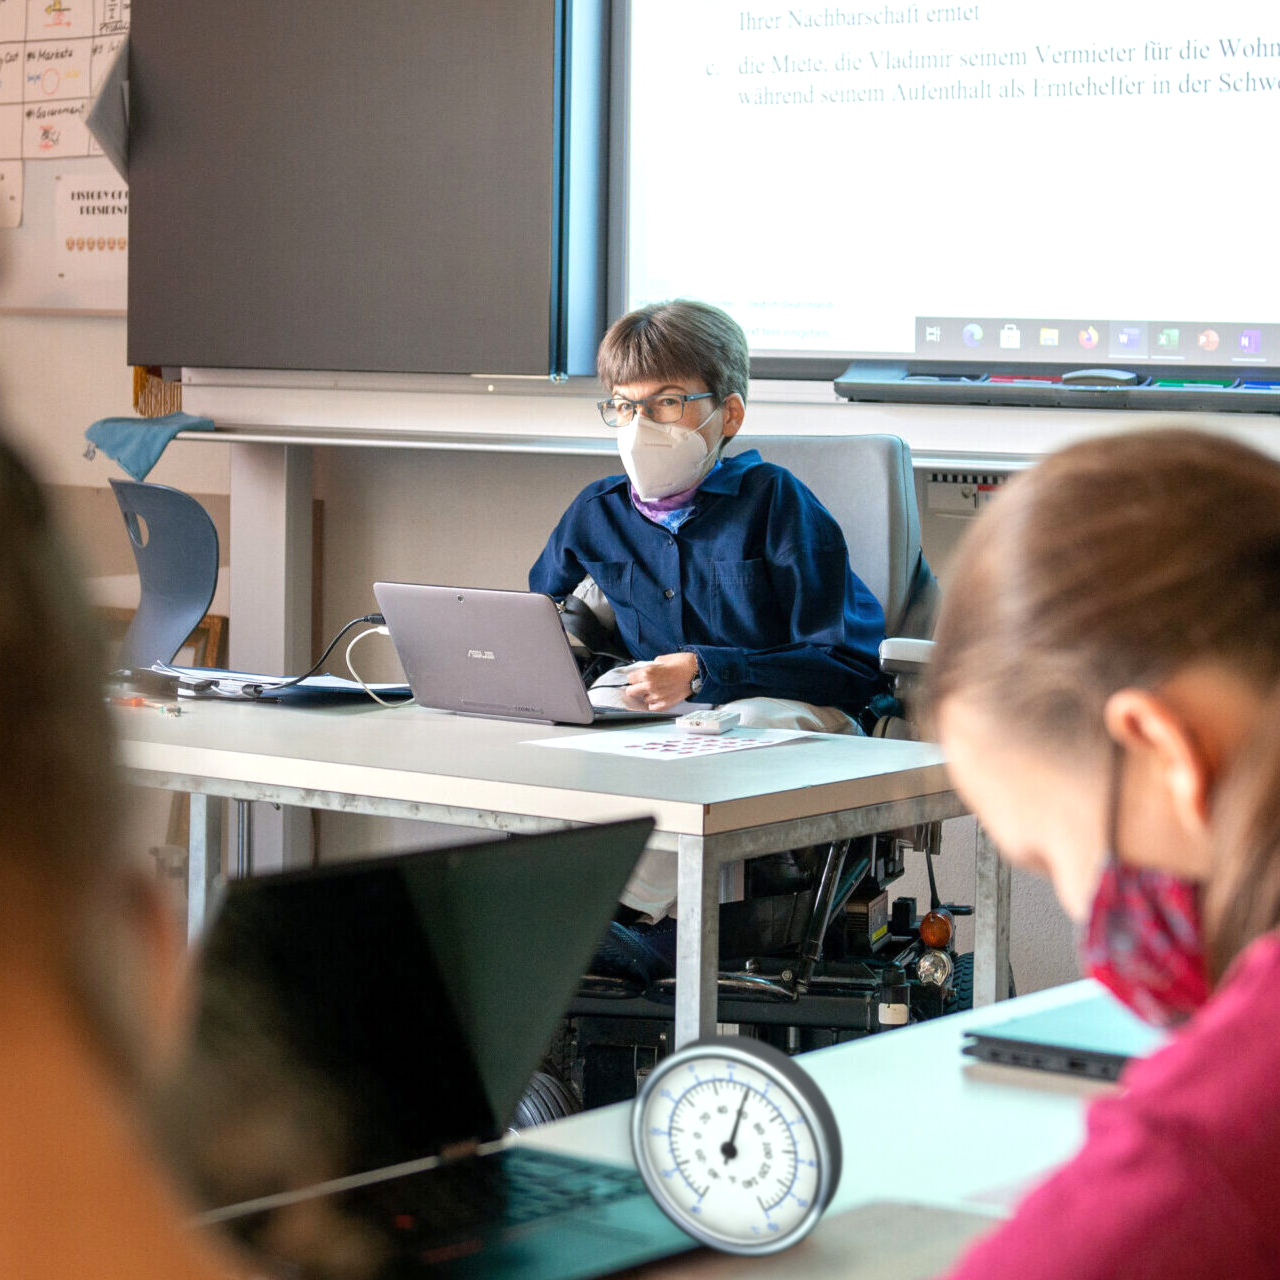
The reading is {"value": 60, "unit": "°F"}
